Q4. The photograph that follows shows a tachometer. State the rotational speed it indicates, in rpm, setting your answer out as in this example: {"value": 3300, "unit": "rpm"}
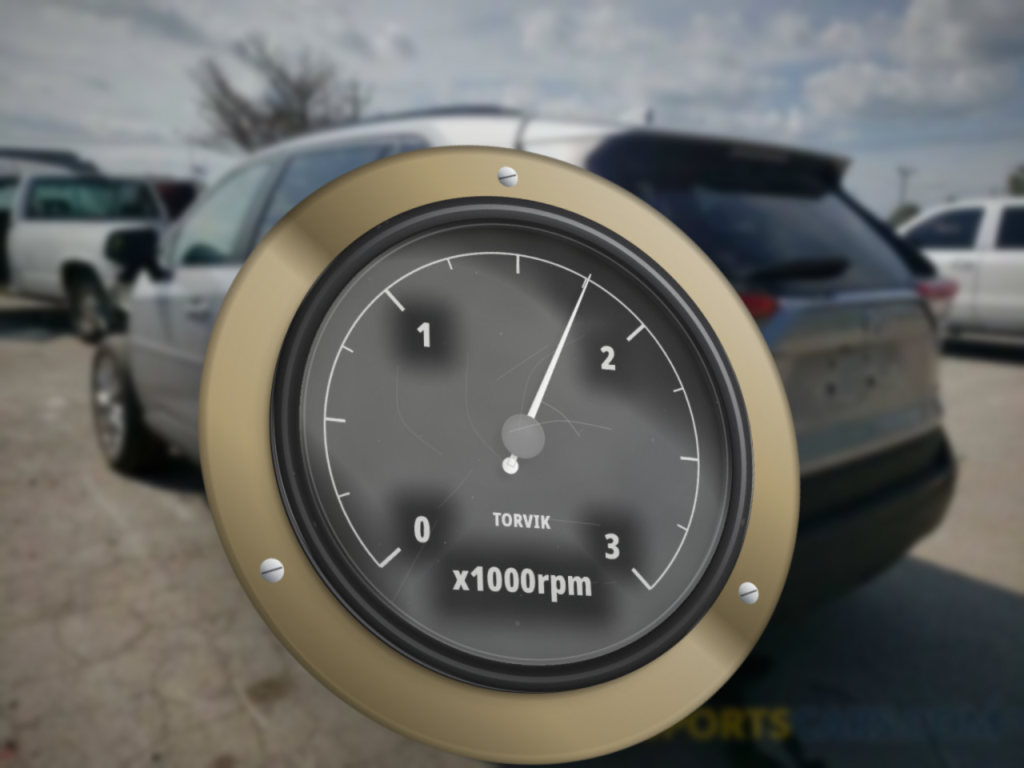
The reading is {"value": 1750, "unit": "rpm"}
